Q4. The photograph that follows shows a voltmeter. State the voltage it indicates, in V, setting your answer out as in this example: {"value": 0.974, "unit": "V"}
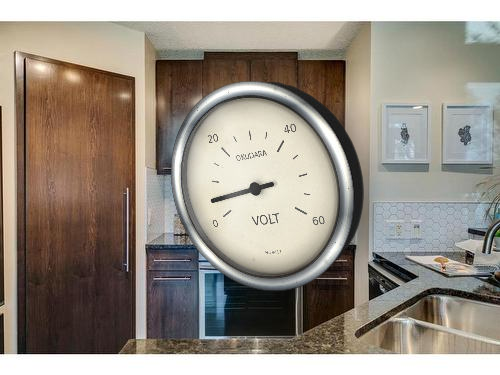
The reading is {"value": 5, "unit": "V"}
